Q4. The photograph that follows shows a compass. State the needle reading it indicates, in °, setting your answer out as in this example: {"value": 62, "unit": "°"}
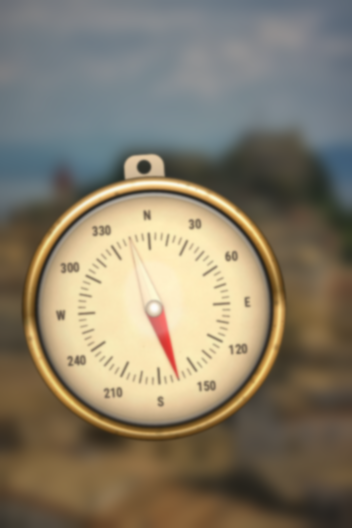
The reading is {"value": 165, "unit": "°"}
